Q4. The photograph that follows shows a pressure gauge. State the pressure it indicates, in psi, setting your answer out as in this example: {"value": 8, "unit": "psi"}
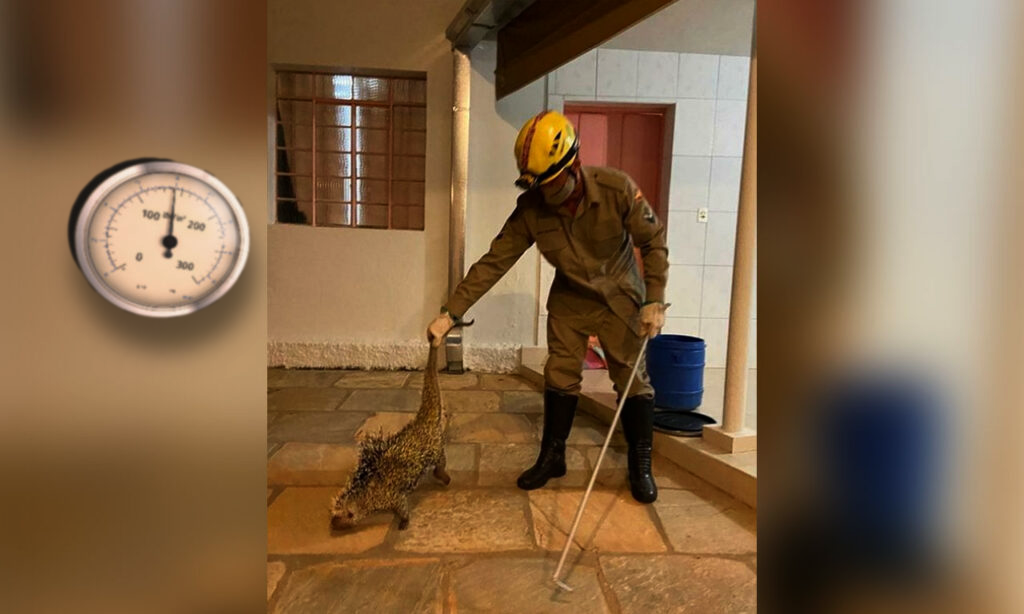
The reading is {"value": 140, "unit": "psi"}
